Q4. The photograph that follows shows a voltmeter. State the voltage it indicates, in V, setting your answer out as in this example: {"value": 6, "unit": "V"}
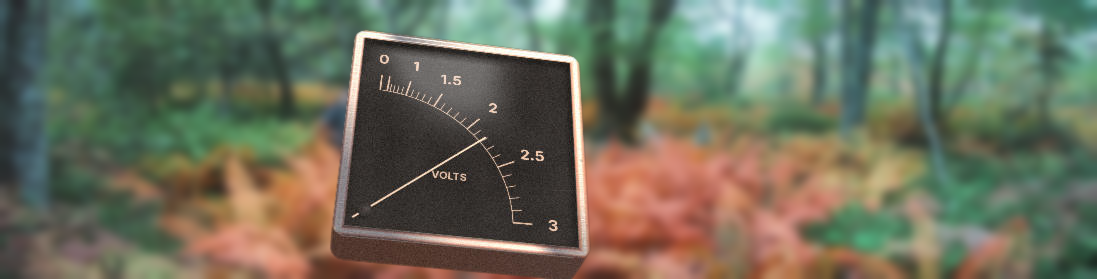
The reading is {"value": 2.2, "unit": "V"}
